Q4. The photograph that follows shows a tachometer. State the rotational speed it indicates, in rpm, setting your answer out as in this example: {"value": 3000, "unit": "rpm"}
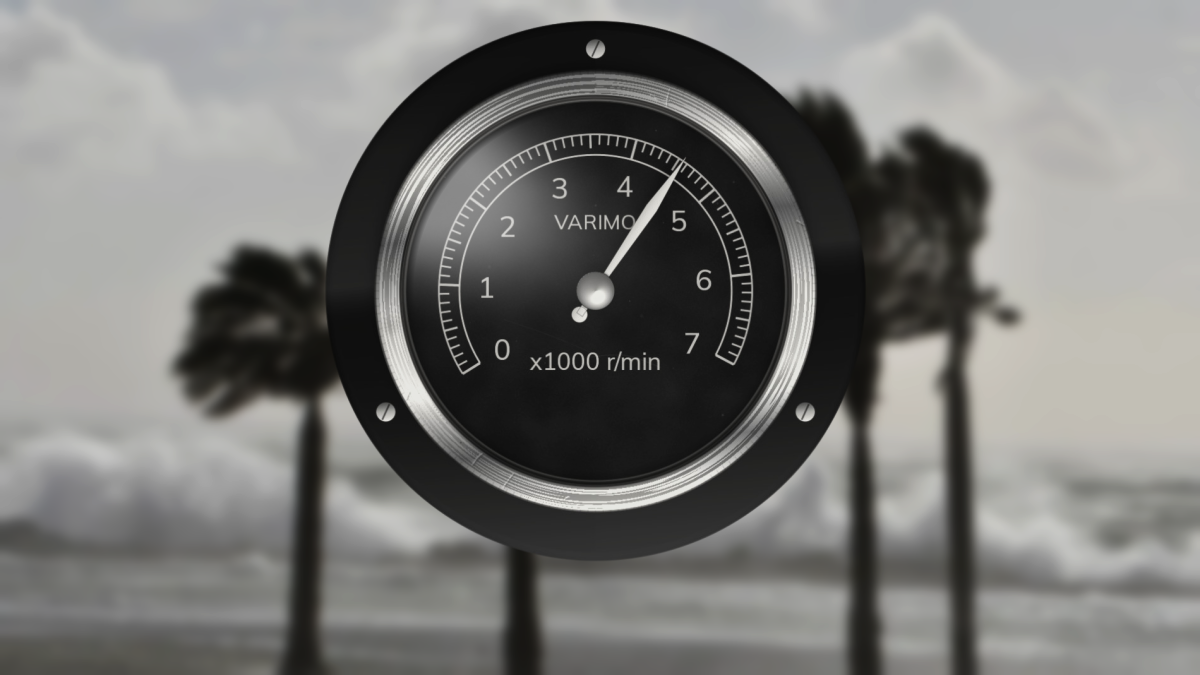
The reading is {"value": 4550, "unit": "rpm"}
